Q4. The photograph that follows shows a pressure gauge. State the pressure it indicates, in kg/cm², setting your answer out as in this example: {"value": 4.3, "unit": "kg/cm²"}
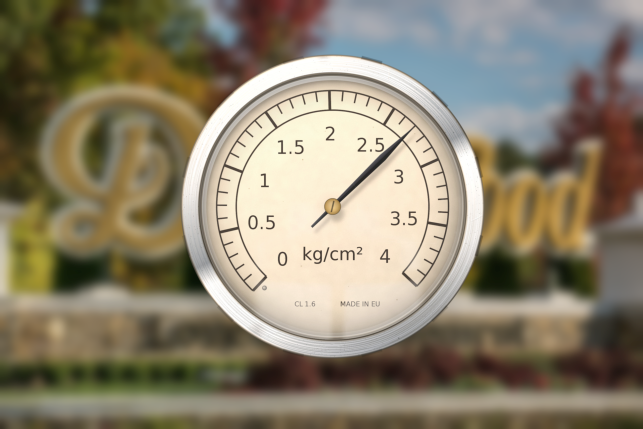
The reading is {"value": 2.7, "unit": "kg/cm²"}
